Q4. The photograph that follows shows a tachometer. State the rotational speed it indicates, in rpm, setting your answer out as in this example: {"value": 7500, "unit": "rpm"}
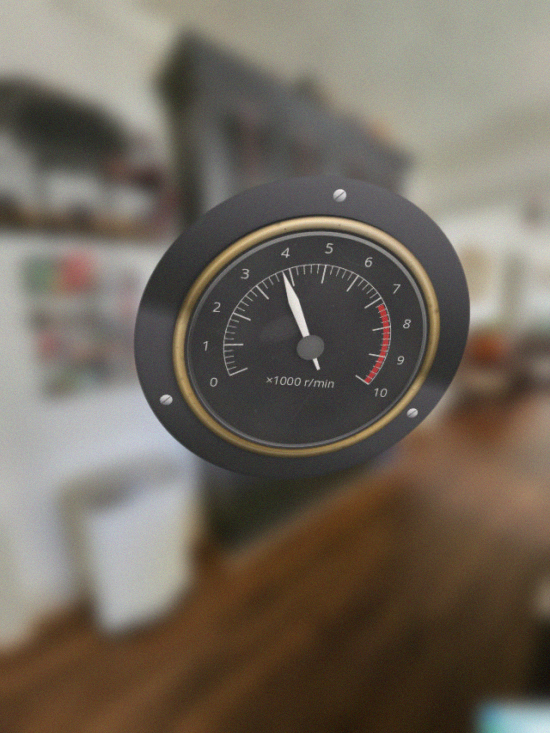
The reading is {"value": 3800, "unit": "rpm"}
